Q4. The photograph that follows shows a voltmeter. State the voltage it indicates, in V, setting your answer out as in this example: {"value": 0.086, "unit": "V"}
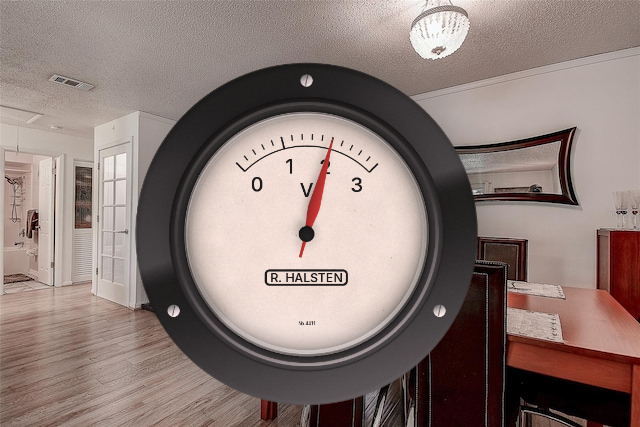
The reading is {"value": 2, "unit": "V"}
